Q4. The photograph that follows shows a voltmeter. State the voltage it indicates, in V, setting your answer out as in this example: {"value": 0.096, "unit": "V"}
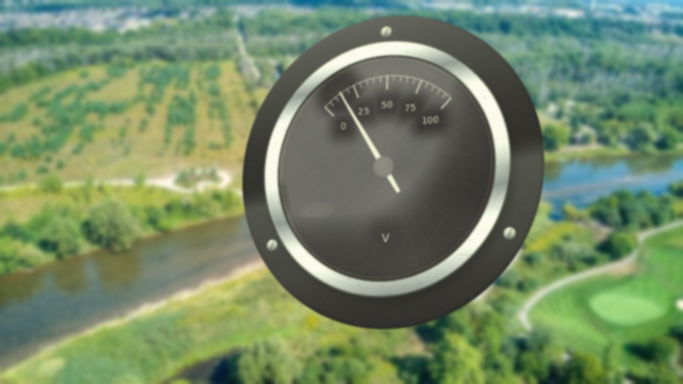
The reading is {"value": 15, "unit": "V"}
